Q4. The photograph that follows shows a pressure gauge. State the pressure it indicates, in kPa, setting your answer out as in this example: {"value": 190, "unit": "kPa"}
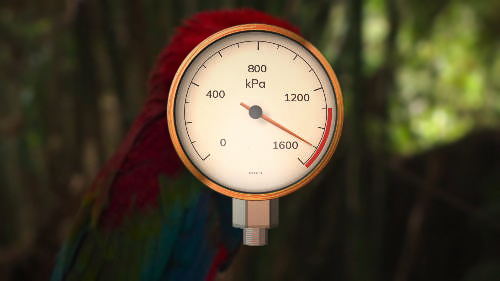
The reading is {"value": 1500, "unit": "kPa"}
